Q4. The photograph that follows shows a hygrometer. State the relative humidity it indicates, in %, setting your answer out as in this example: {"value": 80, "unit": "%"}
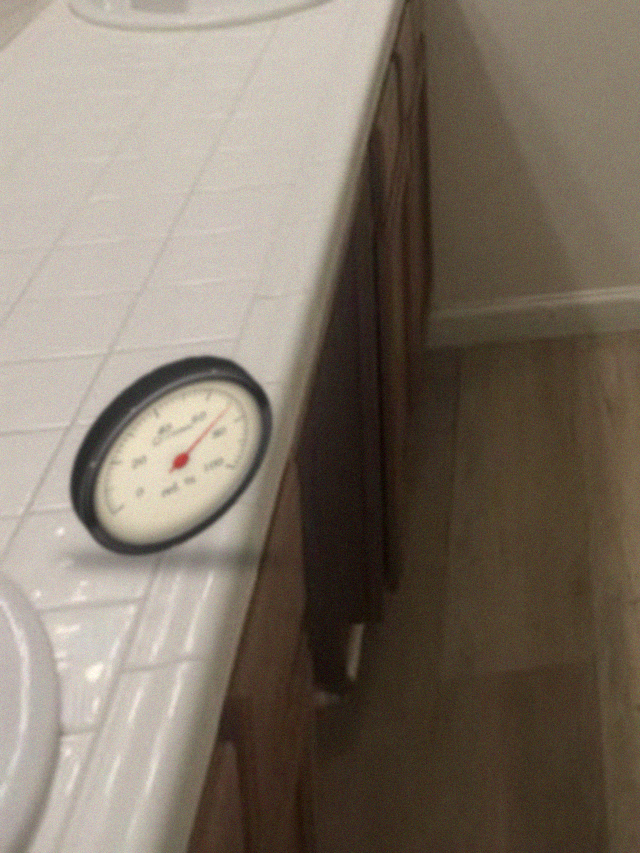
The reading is {"value": 70, "unit": "%"}
